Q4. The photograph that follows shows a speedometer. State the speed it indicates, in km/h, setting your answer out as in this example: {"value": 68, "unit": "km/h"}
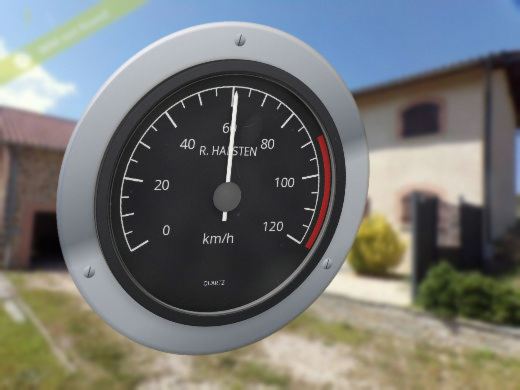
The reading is {"value": 60, "unit": "km/h"}
